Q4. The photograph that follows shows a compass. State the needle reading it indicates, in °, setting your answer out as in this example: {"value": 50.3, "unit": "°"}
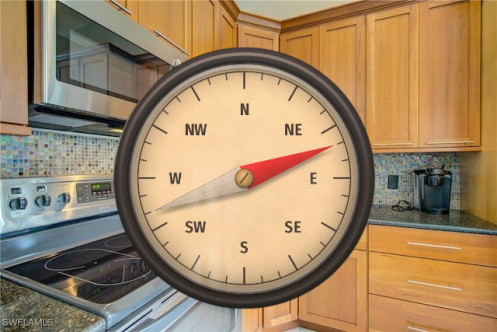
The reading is {"value": 70, "unit": "°"}
